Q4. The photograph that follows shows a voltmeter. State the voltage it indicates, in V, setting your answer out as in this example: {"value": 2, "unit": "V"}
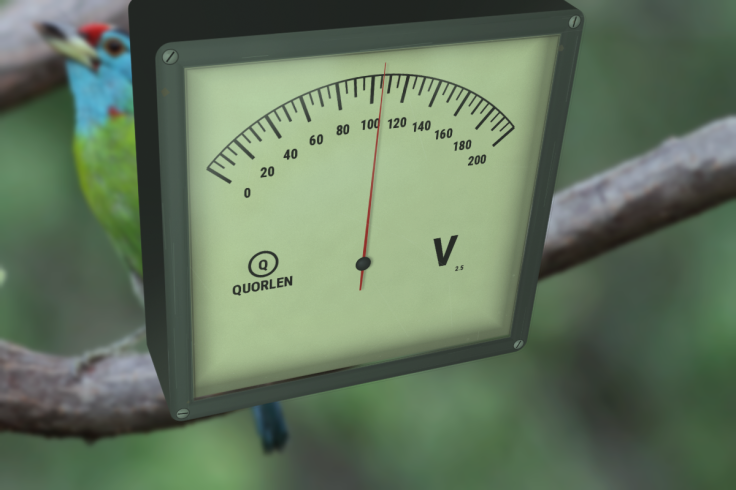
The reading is {"value": 105, "unit": "V"}
